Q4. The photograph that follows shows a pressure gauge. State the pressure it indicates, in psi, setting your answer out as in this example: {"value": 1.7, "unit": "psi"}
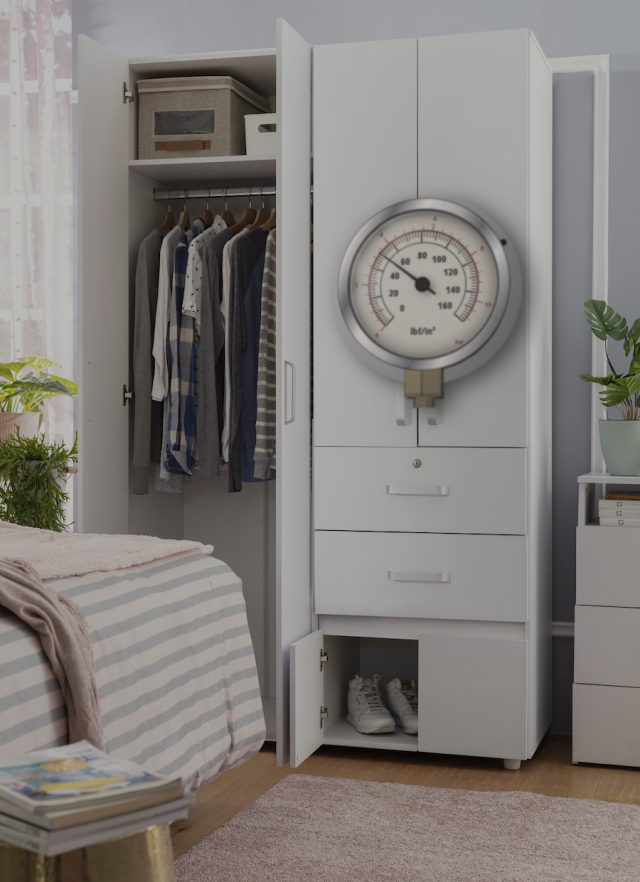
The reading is {"value": 50, "unit": "psi"}
